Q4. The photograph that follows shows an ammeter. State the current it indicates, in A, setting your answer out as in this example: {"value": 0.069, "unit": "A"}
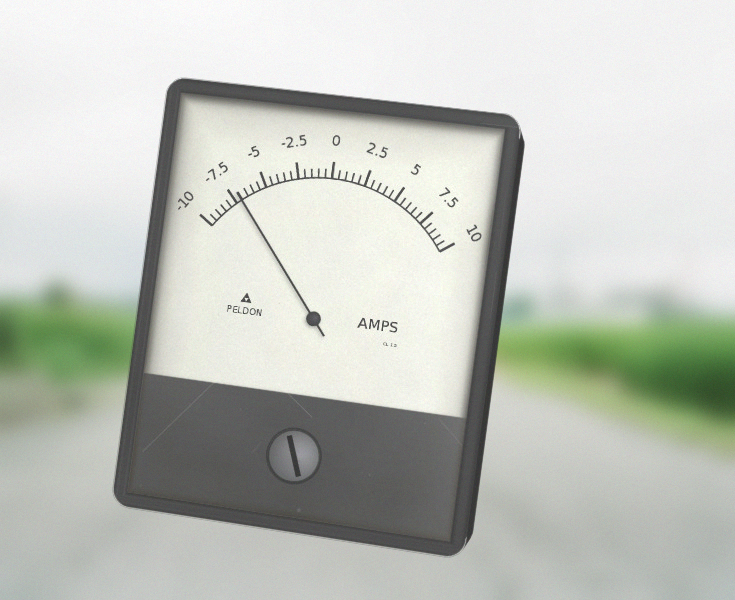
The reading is {"value": -7, "unit": "A"}
